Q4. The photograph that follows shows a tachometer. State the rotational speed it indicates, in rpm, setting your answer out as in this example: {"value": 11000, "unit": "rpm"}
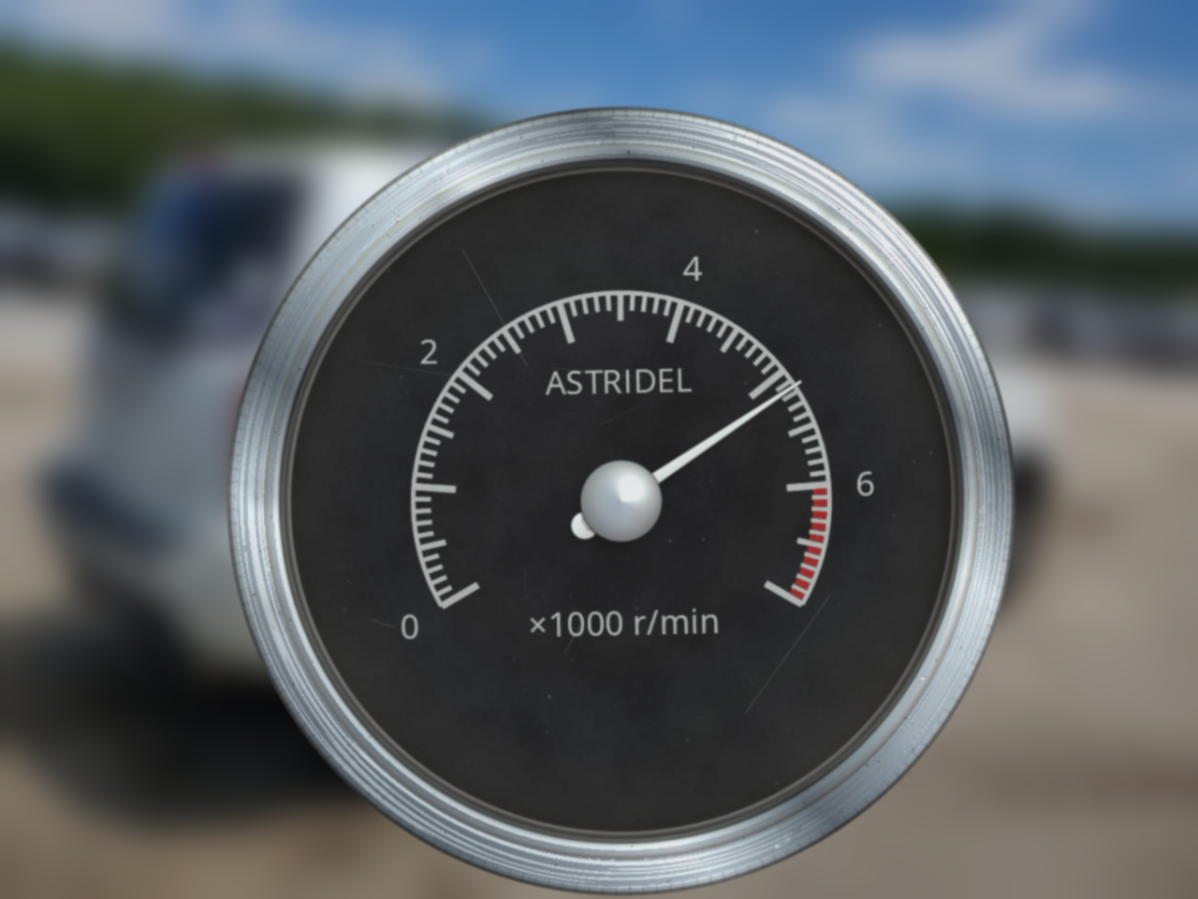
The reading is {"value": 5150, "unit": "rpm"}
